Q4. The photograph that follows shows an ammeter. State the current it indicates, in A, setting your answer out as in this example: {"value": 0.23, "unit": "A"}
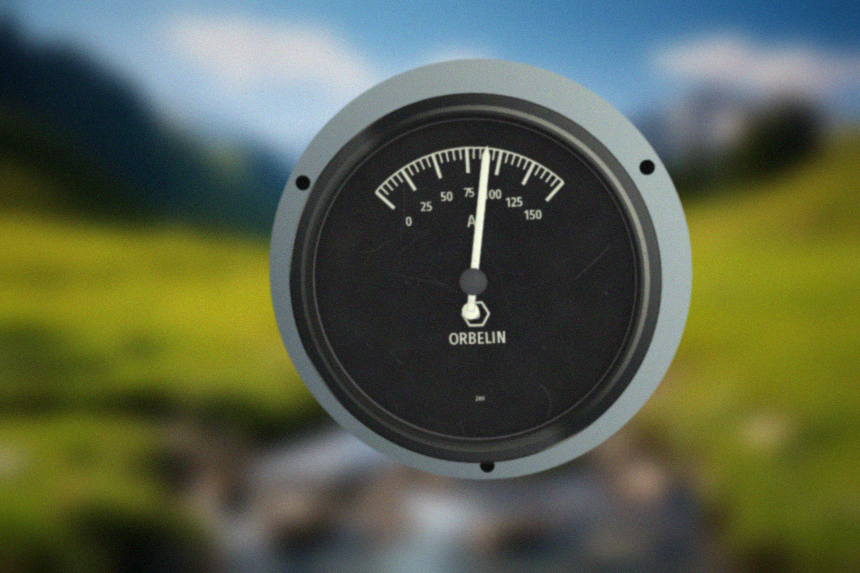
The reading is {"value": 90, "unit": "A"}
